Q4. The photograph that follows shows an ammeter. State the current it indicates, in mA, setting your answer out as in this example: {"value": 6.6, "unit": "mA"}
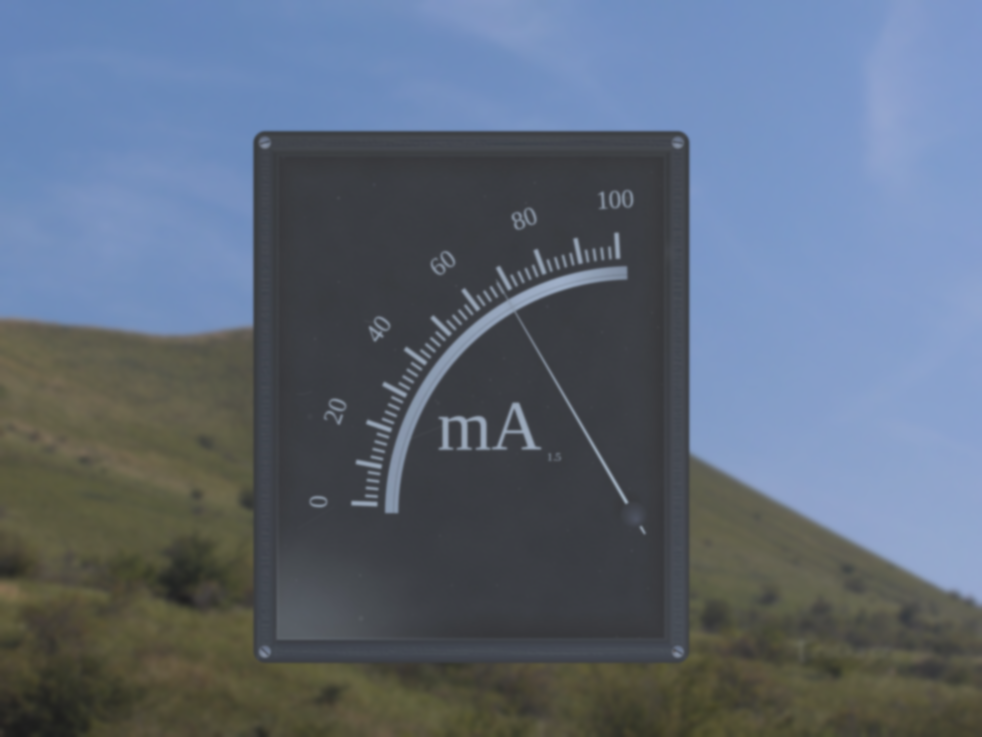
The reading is {"value": 68, "unit": "mA"}
